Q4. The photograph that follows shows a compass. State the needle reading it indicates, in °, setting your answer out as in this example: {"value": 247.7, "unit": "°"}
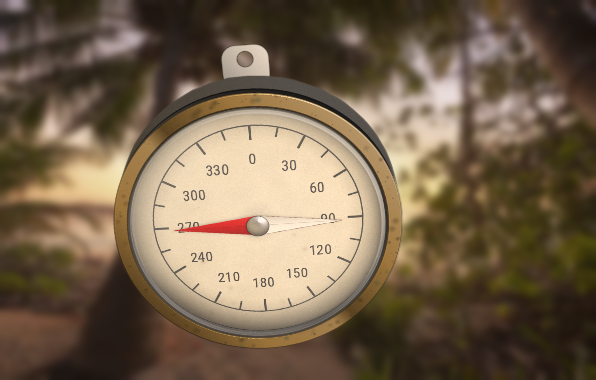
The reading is {"value": 270, "unit": "°"}
